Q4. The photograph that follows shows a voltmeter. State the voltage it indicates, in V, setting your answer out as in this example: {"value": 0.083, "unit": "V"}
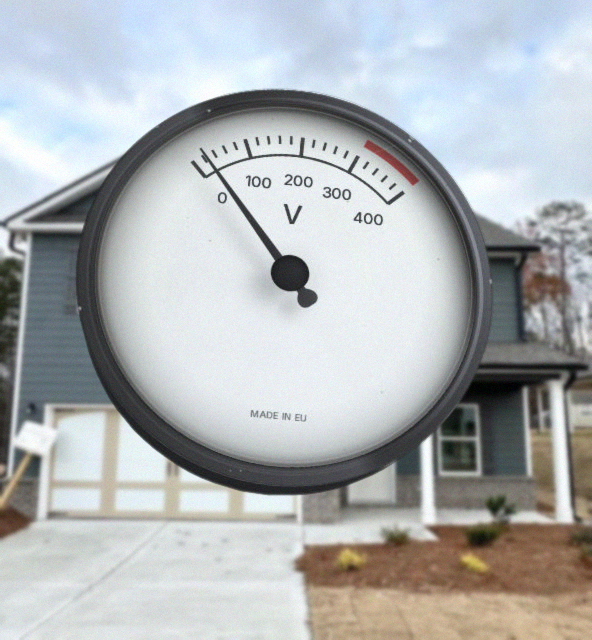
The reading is {"value": 20, "unit": "V"}
